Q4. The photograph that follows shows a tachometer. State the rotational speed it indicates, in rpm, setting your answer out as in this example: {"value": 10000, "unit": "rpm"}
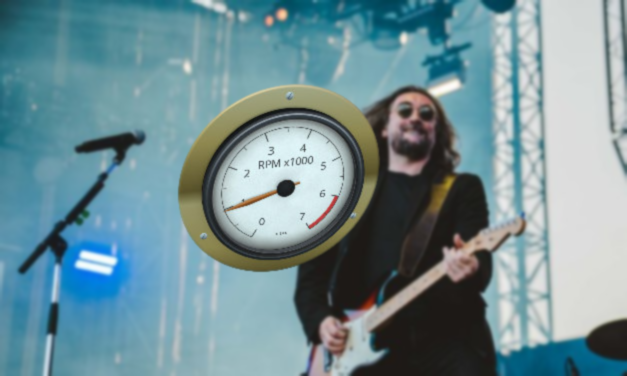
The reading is {"value": 1000, "unit": "rpm"}
